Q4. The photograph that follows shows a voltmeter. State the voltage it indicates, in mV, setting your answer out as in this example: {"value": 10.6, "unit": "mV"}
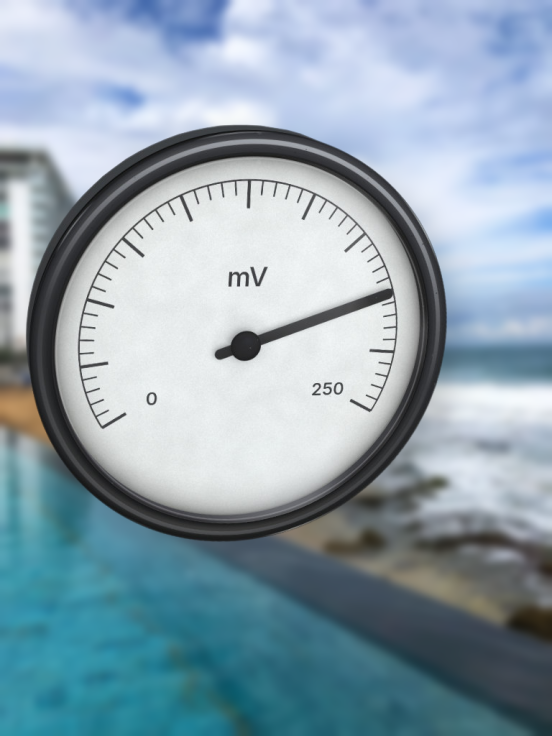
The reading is {"value": 200, "unit": "mV"}
